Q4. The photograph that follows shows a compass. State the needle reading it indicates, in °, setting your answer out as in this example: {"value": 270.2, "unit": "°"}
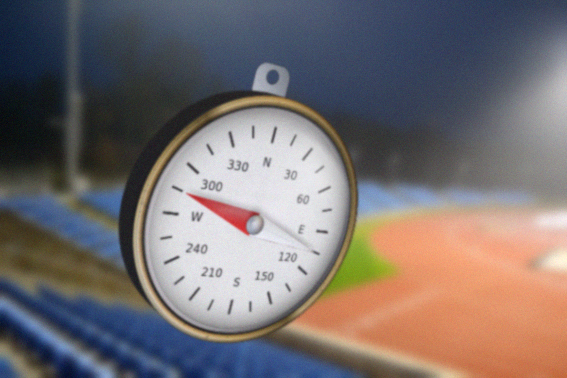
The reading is {"value": 285, "unit": "°"}
